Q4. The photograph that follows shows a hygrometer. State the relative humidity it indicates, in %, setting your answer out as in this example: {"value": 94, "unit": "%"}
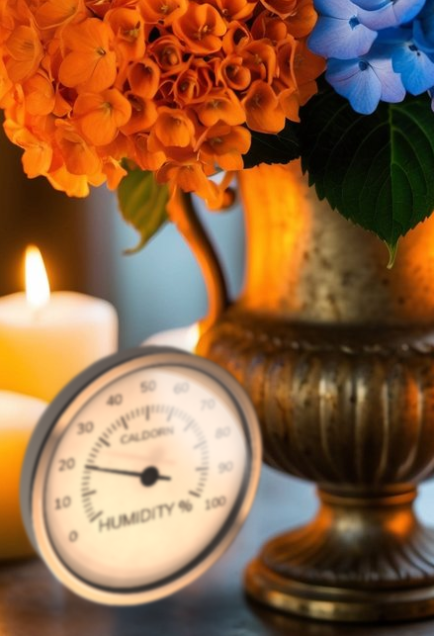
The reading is {"value": 20, "unit": "%"}
